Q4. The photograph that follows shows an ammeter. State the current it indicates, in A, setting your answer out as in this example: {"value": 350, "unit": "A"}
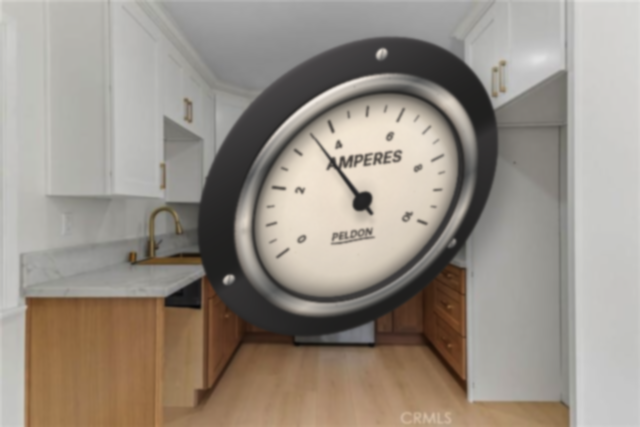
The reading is {"value": 3.5, "unit": "A"}
